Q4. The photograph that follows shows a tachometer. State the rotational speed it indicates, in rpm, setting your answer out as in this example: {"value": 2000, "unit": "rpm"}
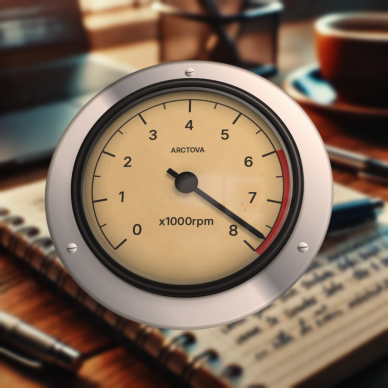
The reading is {"value": 7750, "unit": "rpm"}
